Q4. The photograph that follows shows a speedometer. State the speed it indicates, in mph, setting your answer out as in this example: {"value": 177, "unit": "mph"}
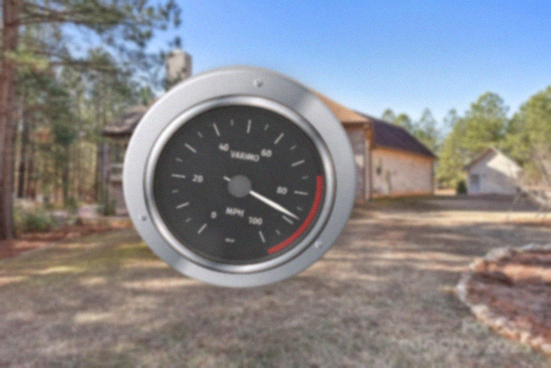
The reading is {"value": 87.5, "unit": "mph"}
